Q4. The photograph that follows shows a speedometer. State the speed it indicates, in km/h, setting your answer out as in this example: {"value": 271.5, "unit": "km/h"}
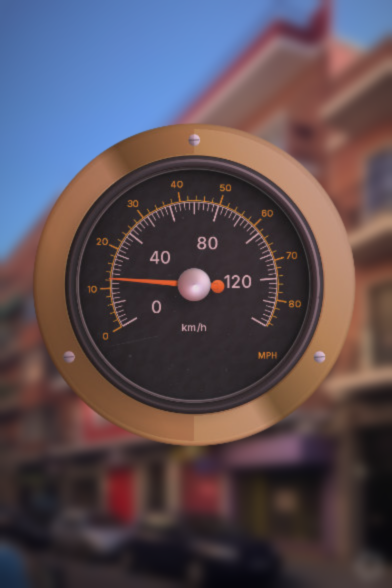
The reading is {"value": 20, "unit": "km/h"}
